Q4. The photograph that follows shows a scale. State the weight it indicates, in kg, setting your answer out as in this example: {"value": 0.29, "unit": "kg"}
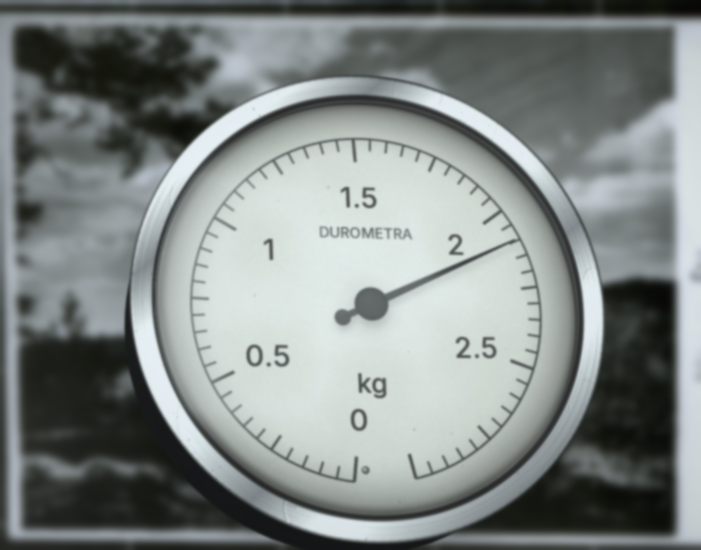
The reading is {"value": 2.1, "unit": "kg"}
